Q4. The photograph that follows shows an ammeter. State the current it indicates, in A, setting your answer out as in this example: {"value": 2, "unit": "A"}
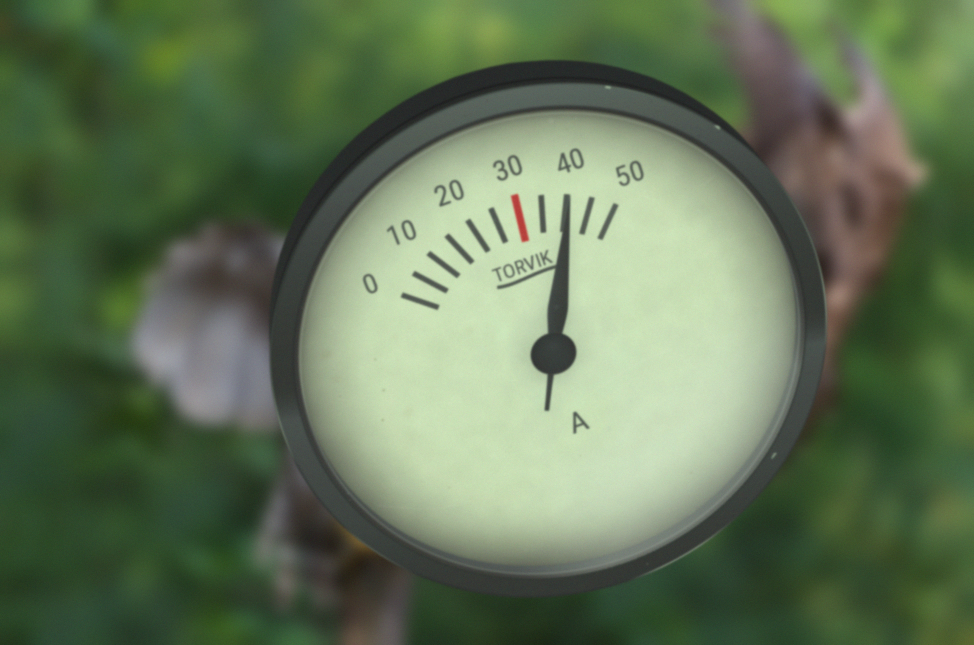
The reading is {"value": 40, "unit": "A"}
